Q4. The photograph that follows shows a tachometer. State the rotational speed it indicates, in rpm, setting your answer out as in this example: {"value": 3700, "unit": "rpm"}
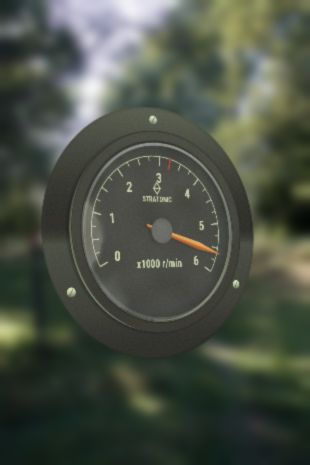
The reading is {"value": 5625, "unit": "rpm"}
